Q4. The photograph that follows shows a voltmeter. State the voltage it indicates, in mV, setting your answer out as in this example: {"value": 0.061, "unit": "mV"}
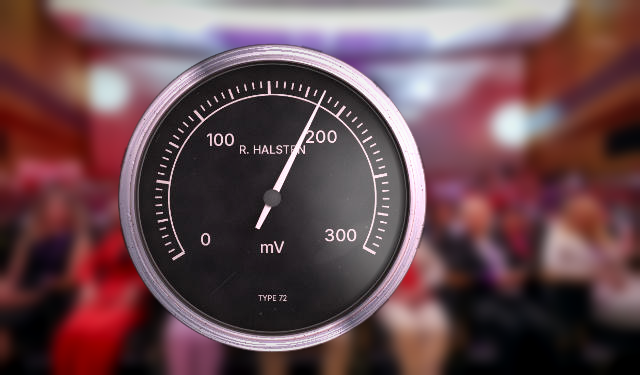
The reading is {"value": 185, "unit": "mV"}
